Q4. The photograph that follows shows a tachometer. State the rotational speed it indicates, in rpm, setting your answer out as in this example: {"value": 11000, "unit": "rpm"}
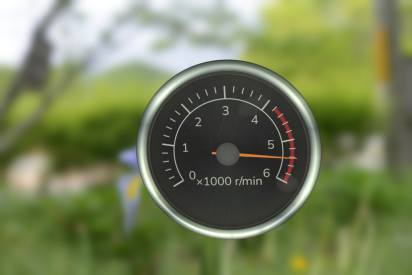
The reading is {"value": 5400, "unit": "rpm"}
